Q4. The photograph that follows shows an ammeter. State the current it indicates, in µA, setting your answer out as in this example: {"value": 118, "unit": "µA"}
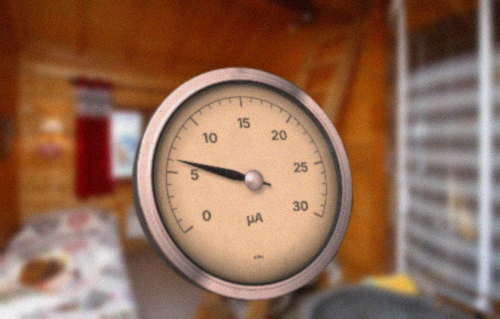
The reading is {"value": 6, "unit": "µA"}
